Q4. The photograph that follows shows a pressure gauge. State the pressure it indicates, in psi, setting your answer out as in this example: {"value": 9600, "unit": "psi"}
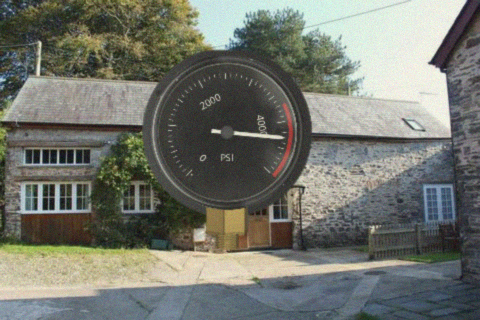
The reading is {"value": 4300, "unit": "psi"}
